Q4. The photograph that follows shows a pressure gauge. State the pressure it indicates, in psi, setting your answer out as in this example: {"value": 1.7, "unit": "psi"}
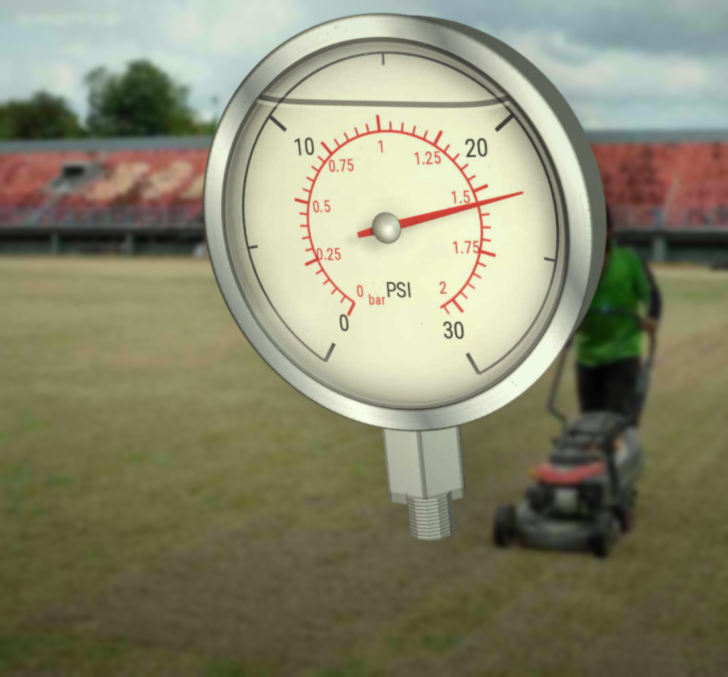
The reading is {"value": 22.5, "unit": "psi"}
